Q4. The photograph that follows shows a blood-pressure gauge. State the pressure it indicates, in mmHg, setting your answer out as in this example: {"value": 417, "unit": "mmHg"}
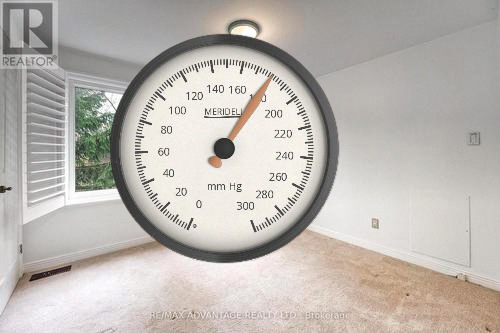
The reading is {"value": 180, "unit": "mmHg"}
